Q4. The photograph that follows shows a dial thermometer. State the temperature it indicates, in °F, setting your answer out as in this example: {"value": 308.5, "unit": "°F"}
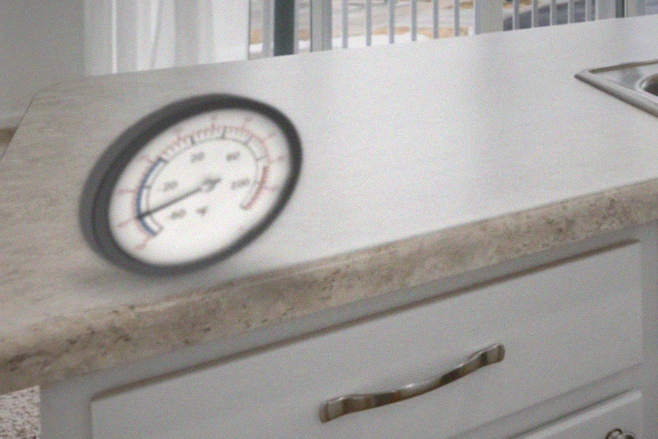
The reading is {"value": -40, "unit": "°F"}
